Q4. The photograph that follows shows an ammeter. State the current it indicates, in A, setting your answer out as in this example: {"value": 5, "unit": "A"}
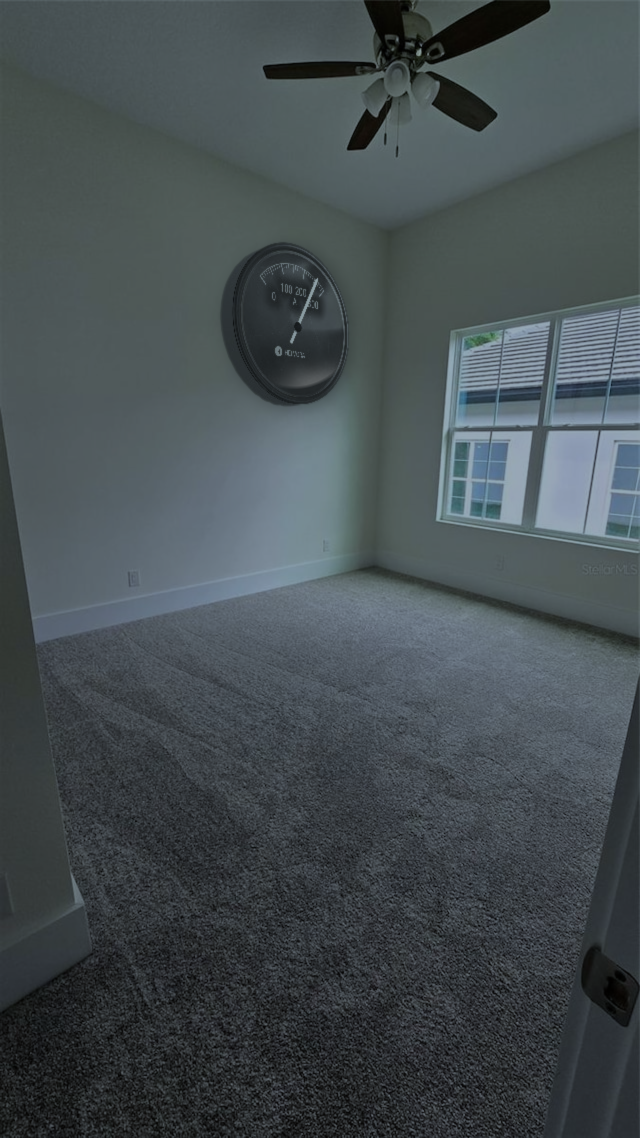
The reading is {"value": 250, "unit": "A"}
